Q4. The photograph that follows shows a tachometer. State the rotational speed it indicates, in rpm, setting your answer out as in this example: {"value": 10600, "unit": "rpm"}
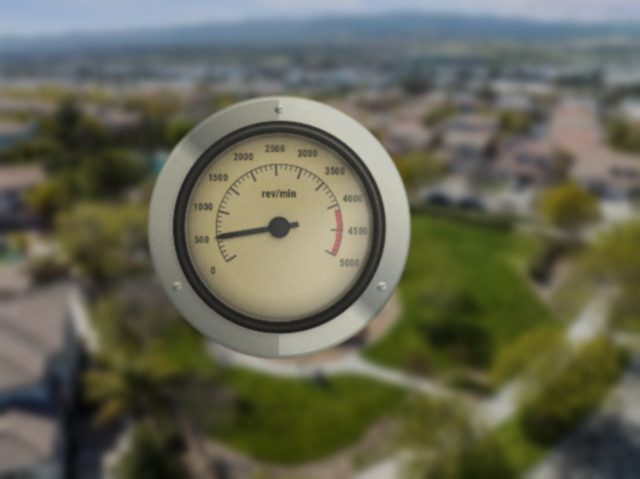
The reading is {"value": 500, "unit": "rpm"}
